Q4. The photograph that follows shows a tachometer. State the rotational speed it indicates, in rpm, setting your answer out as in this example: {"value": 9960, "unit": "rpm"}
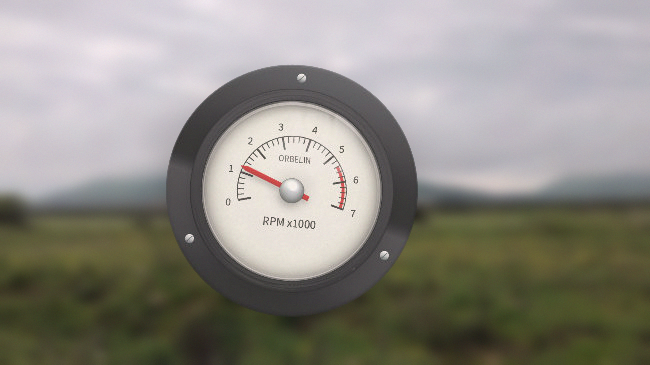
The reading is {"value": 1200, "unit": "rpm"}
